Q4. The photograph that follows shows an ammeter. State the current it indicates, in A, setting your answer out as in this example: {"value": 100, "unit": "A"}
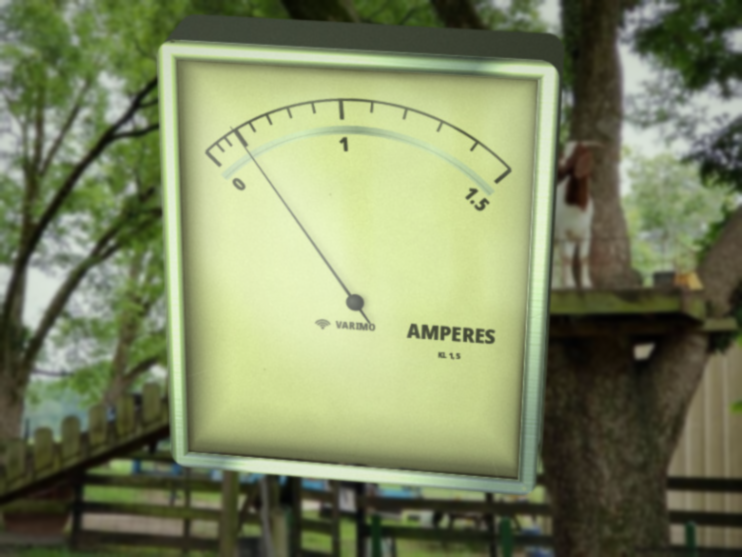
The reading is {"value": 0.5, "unit": "A"}
